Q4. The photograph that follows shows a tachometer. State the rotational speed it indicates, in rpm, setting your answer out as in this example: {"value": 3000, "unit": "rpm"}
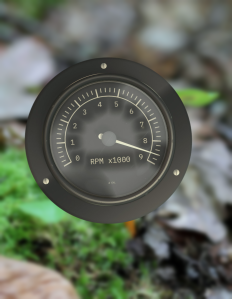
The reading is {"value": 8600, "unit": "rpm"}
